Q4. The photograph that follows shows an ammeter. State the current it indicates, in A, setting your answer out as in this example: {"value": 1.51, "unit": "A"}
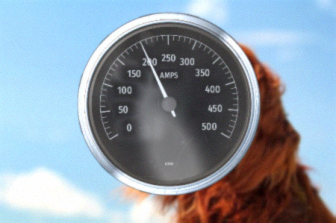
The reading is {"value": 200, "unit": "A"}
